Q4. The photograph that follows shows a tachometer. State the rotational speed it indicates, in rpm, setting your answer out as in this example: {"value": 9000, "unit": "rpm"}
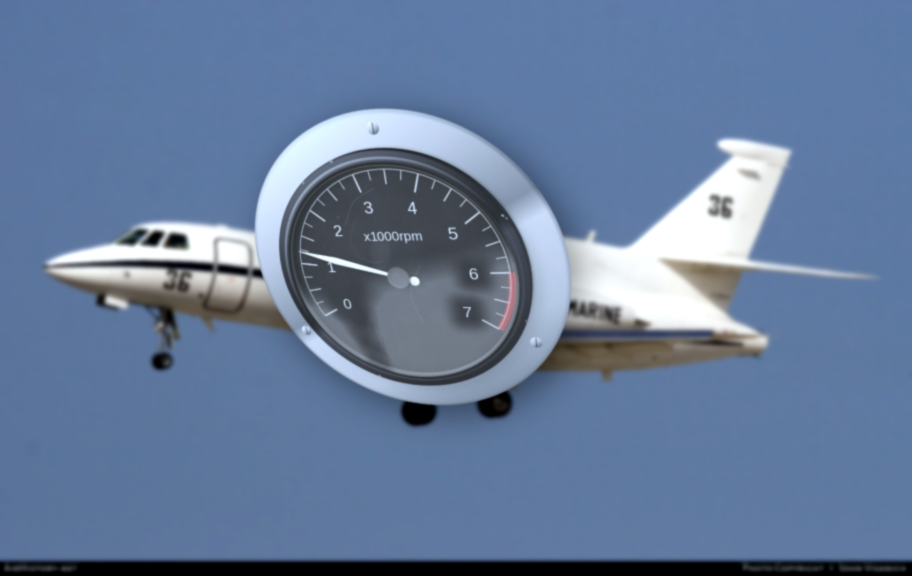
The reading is {"value": 1250, "unit": "rpm"}
